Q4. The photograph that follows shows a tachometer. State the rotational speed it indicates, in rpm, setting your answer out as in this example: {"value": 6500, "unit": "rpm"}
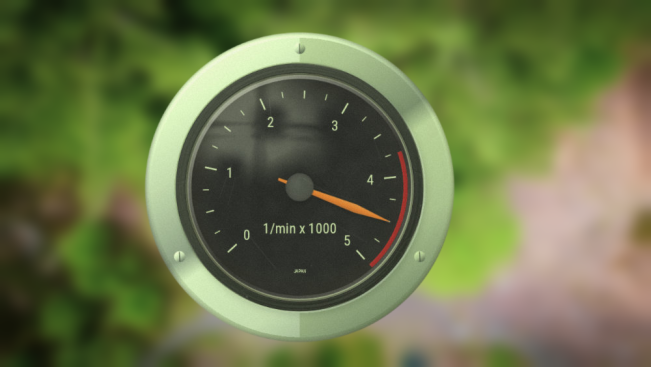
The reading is {"value": 4500, "unit": "rpm"}
